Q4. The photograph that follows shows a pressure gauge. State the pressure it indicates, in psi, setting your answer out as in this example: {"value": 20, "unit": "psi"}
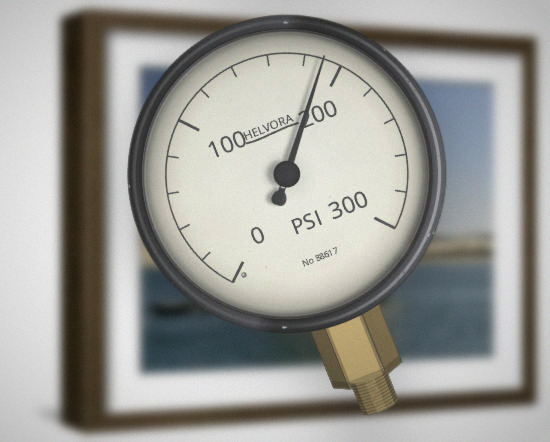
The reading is {"value": 190, "unit": "psi"}
